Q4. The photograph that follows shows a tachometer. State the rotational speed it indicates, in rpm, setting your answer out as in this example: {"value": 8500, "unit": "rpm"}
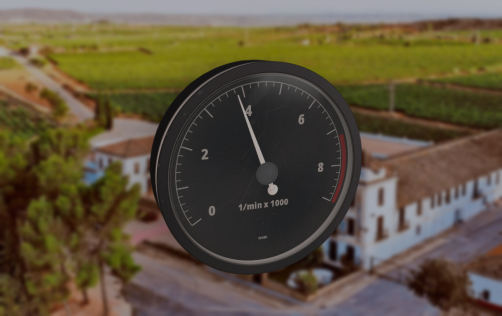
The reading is {"value": 3800, "unit": "rpm"}
